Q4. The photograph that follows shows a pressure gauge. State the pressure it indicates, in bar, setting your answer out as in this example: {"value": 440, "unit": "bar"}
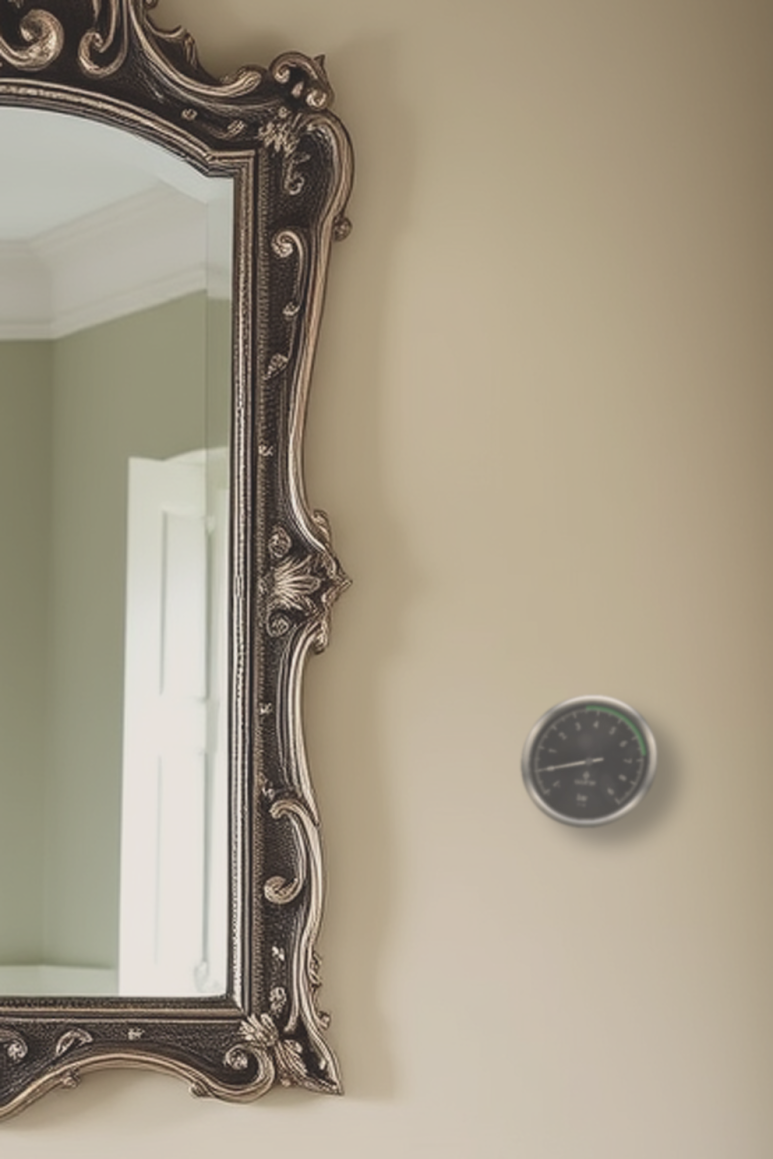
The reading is {"value": 0, "unit": "bar"}
